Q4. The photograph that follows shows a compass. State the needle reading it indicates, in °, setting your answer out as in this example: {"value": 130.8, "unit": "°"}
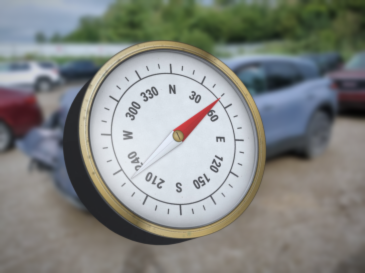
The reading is {"value": 50, "unit": "°"}
